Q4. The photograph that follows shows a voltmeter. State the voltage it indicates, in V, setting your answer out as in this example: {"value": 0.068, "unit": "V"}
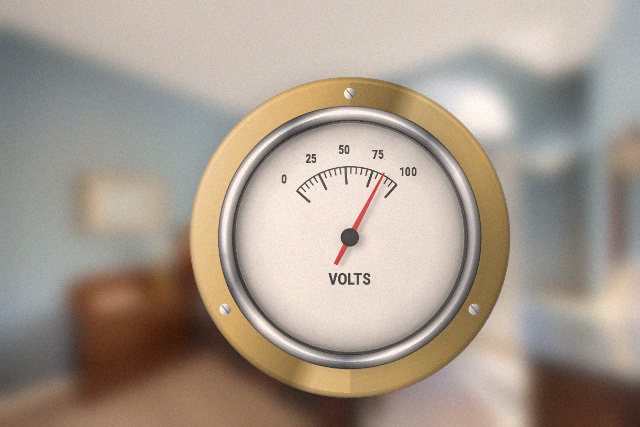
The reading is {"value": 85, "unit": "V"}
